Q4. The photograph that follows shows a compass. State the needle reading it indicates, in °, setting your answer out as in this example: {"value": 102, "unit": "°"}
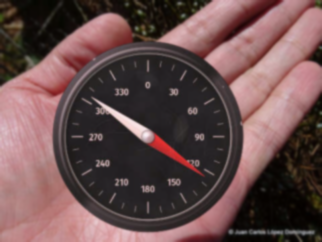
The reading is {"value": 125, "unit": "°"}
